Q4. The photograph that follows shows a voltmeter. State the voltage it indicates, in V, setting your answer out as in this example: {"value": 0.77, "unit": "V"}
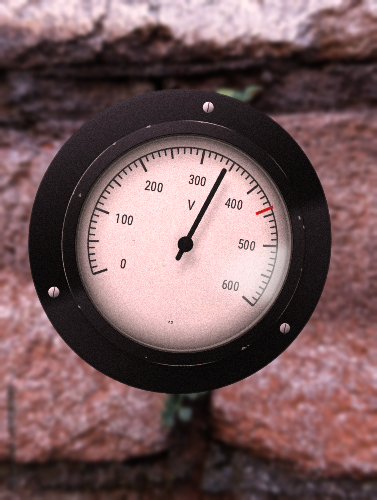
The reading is {"value": 340, "unit": "V"}
